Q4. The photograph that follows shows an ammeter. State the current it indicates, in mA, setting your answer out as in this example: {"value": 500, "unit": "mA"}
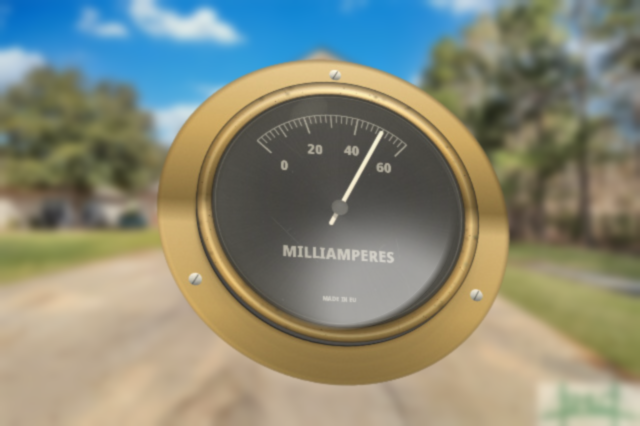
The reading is {"value": 50, "unit": "mA"}
